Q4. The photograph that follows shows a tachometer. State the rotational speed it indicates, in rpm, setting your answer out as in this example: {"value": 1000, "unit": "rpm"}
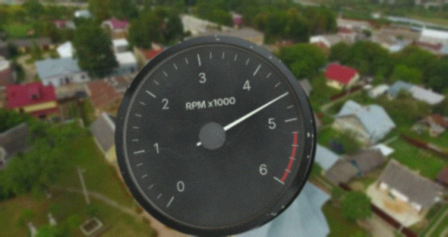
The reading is {"value": 4600, "unit": "rpm"}
